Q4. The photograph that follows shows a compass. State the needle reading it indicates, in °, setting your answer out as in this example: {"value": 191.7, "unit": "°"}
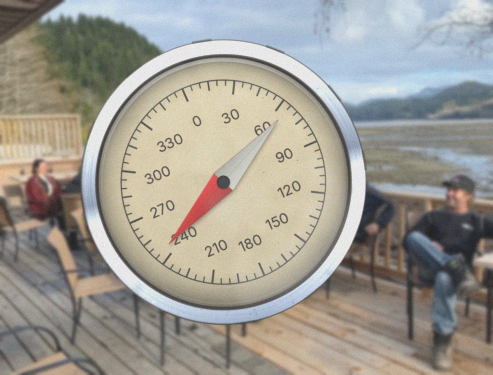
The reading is {"value": 245, "unit": "°"}
